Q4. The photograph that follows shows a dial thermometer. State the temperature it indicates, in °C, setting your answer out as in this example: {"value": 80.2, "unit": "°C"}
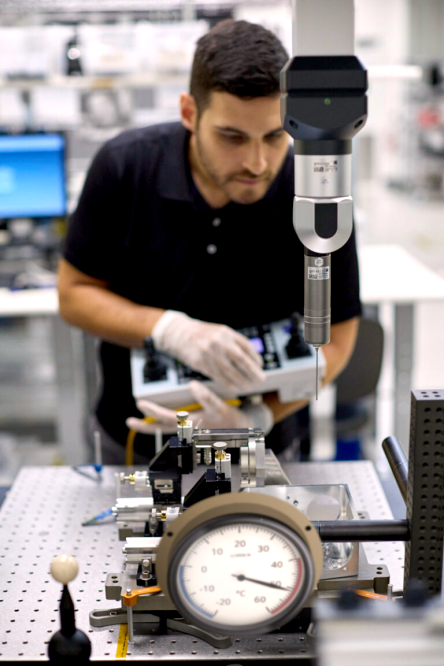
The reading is {"value": 50, "unit": "°C"}
